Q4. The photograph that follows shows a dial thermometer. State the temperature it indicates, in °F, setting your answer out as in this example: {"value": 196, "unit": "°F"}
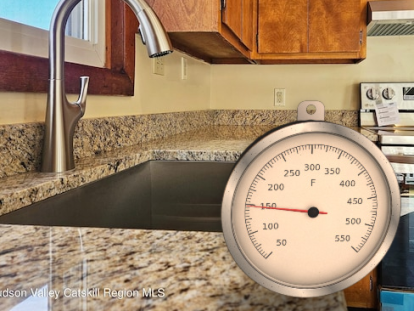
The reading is {"value": 150, "unit": "°F"}
